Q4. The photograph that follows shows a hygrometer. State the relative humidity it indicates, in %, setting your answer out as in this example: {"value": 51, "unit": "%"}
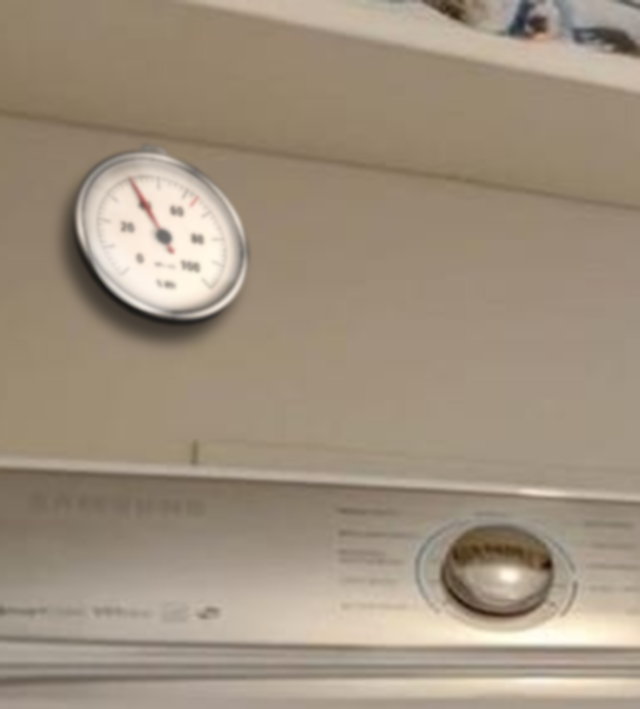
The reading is {"value": 40, "unit": "%"}
